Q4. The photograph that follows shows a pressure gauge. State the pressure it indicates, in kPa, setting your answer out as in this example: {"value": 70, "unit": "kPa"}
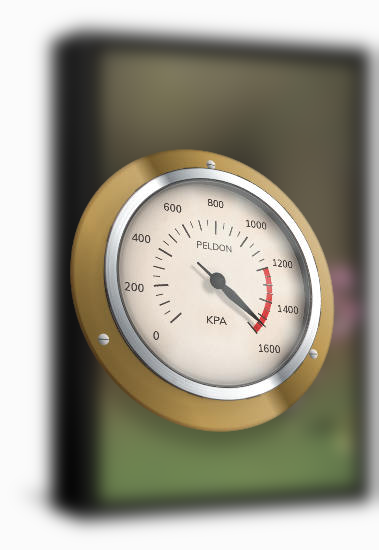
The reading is {"value": 1550, "unit": "kPa"}
